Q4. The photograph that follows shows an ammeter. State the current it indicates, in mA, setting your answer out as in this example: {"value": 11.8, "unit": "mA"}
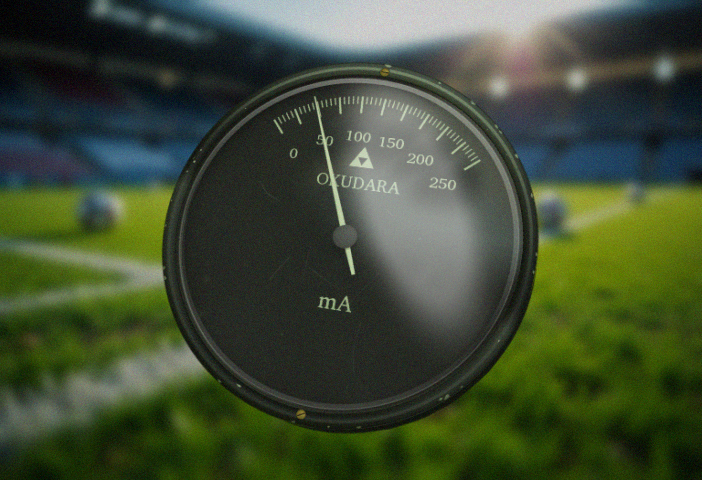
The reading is {"value": 50, "unit": "mA"}
